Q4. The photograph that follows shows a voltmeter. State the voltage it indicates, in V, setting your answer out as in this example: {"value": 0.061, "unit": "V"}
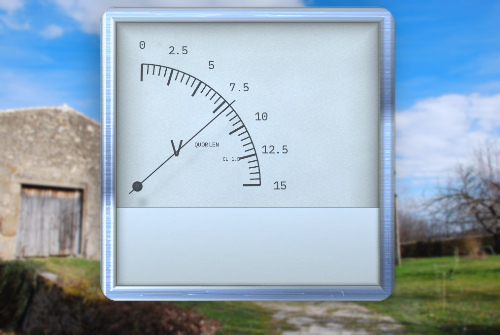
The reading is {"value": 8, "unit": "V"}
